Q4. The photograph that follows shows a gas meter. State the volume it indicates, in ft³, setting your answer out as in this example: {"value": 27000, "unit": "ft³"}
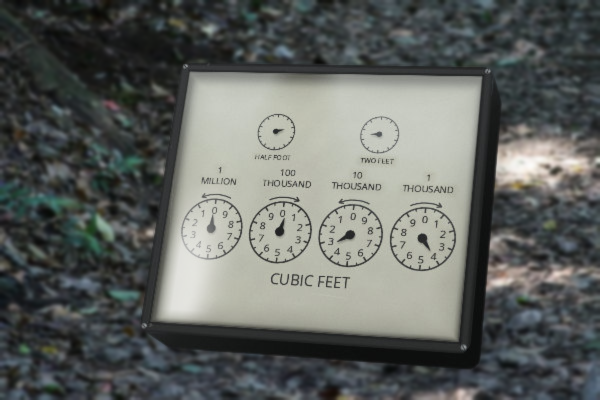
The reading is {"value": 3400, "unit": "ft³"}
